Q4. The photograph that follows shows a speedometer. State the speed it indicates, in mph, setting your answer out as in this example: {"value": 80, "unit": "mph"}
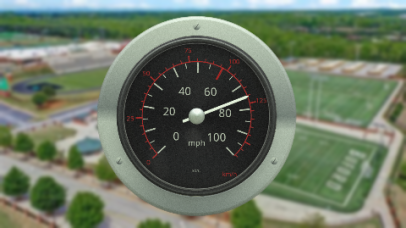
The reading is {"value": 75, "unit": "mph"}
